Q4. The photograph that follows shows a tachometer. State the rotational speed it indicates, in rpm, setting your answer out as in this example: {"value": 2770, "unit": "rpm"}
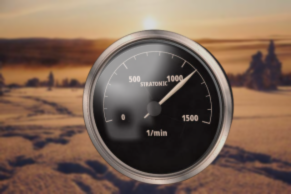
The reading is {"value": 1100, "unit": "rpm"}
